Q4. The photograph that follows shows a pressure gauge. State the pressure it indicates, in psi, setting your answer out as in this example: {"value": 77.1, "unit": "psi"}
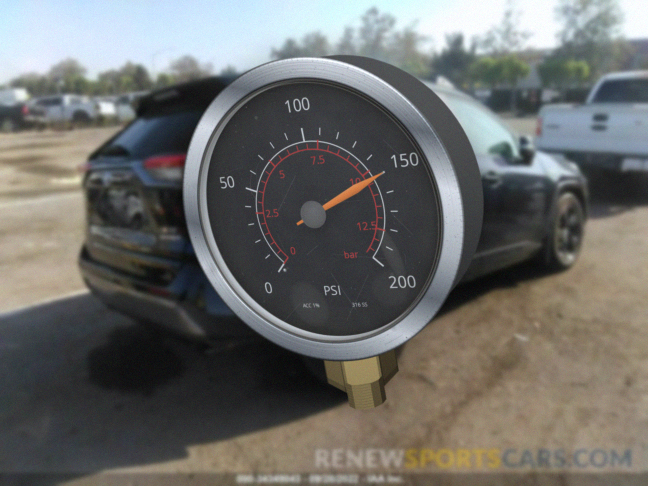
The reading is {"value": 150, "unit": "psi"}
